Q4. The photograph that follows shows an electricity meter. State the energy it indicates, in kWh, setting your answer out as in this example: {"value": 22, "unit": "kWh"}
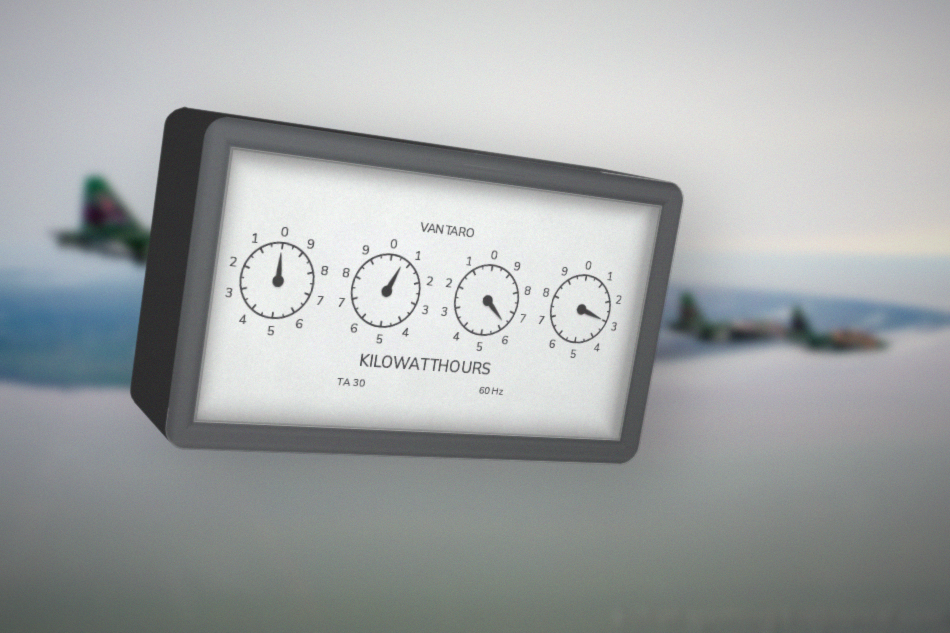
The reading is {"value": 63, "unit": "kWh"}
